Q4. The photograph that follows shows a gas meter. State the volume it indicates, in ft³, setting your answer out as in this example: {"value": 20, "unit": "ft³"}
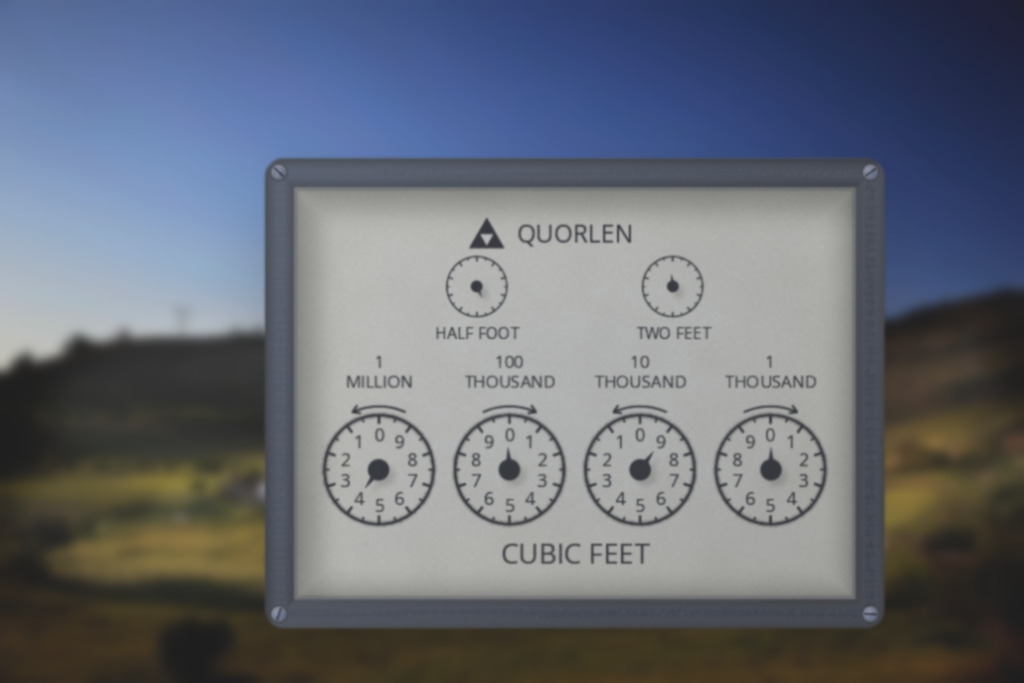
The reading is {"value": 399000, "unit": "ft³"}
